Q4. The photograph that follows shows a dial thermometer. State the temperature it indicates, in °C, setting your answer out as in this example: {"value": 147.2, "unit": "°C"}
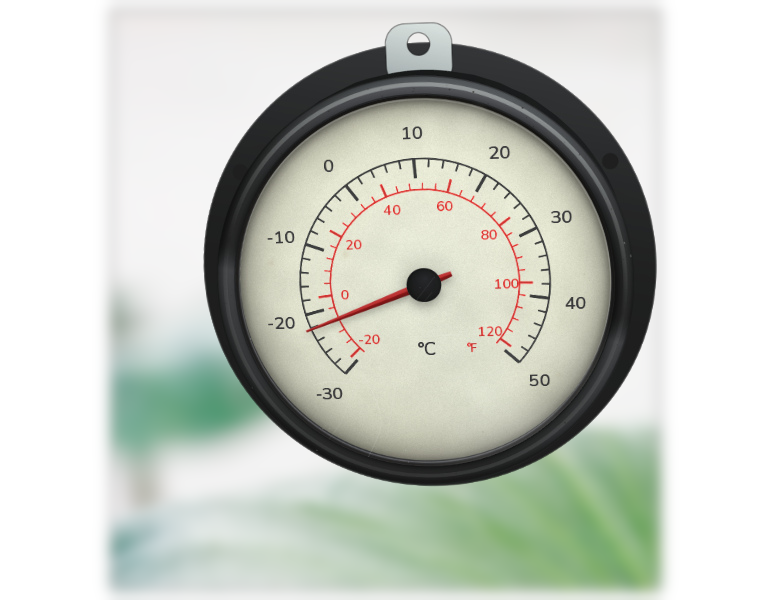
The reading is {"value": -22, "unit": "°C"}
